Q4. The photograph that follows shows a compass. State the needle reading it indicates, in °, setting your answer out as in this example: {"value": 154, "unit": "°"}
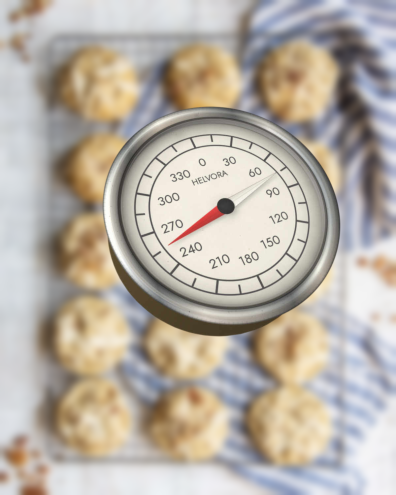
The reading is {"value": 255, "unit": "°"}
